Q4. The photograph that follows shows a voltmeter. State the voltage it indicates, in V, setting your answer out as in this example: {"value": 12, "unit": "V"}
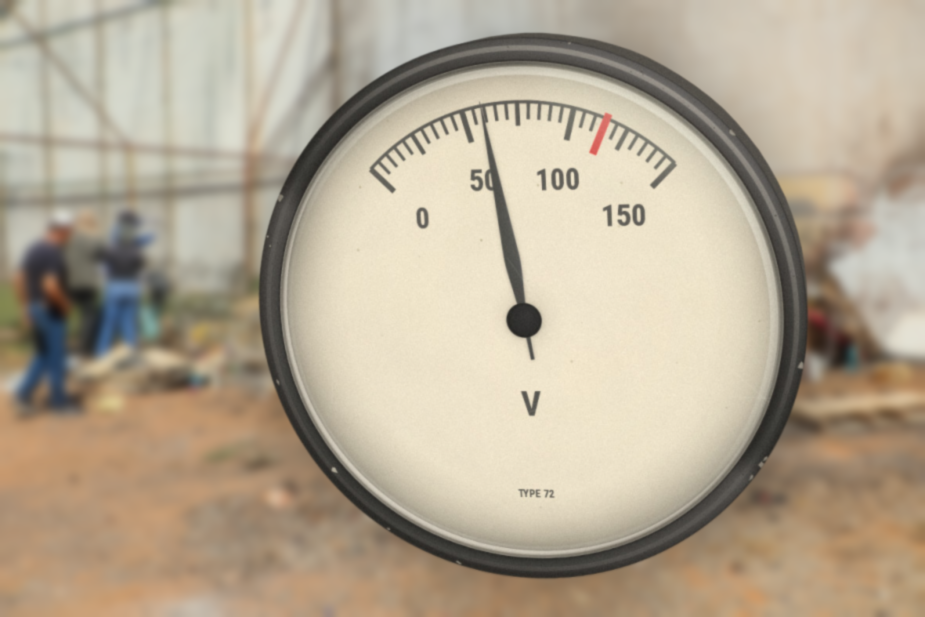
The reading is {"value": 60, "unit": "V"}
